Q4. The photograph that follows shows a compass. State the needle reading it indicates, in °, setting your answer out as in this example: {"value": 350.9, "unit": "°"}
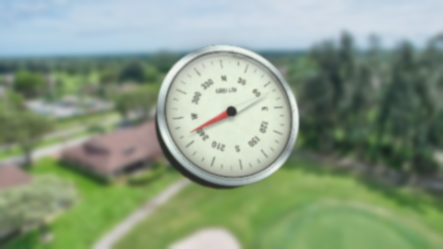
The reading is {"value": 250, "unit": "°"}
